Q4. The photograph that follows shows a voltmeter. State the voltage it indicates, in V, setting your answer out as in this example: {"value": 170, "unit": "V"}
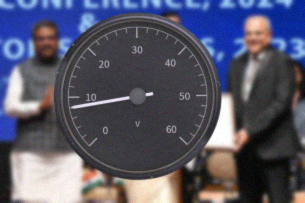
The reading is {"value": 8, "unit": "V"}
